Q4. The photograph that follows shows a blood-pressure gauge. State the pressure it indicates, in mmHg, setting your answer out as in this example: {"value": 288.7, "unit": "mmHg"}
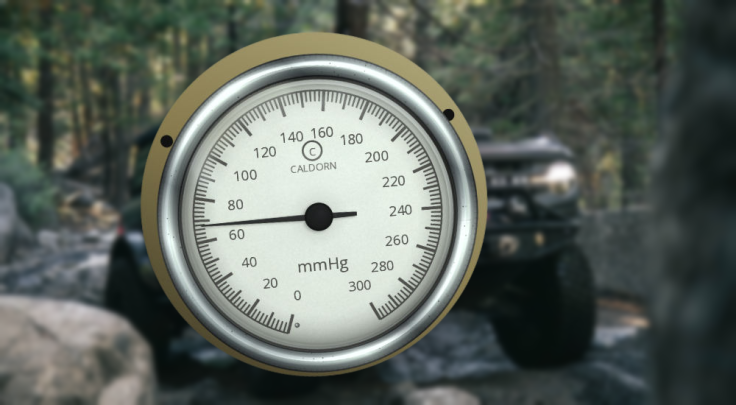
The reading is {"value": 68, "unit": "mmHg"}
